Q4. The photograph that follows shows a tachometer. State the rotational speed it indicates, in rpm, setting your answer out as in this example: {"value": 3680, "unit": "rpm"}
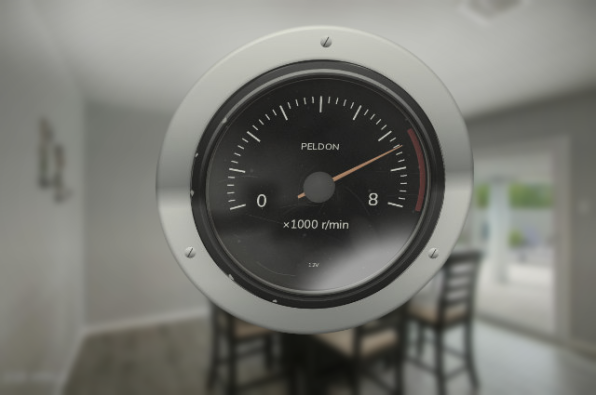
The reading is {"value": 6400, "unit": "rpm"}
